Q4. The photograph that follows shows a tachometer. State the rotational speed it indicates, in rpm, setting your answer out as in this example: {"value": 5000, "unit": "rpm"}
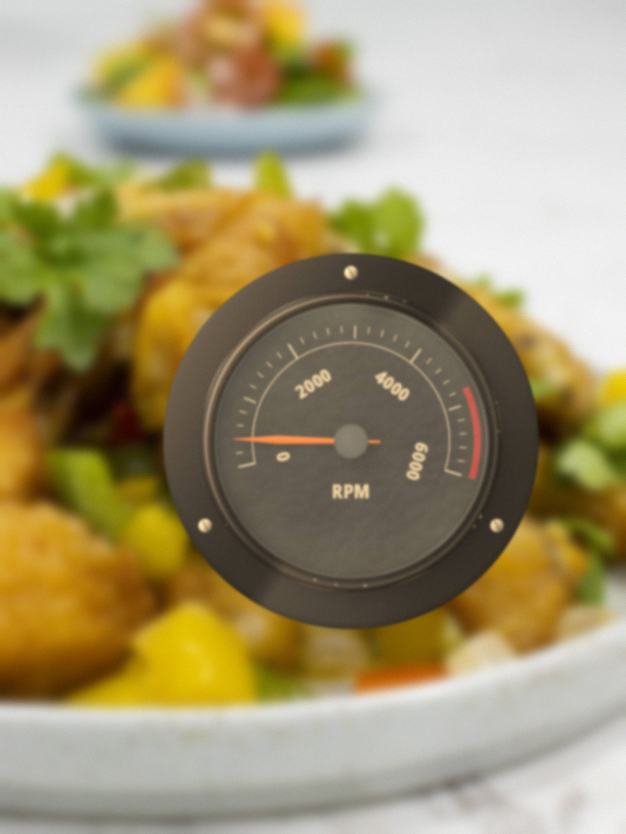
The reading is {"value": 400, "unit": "rpm"}
